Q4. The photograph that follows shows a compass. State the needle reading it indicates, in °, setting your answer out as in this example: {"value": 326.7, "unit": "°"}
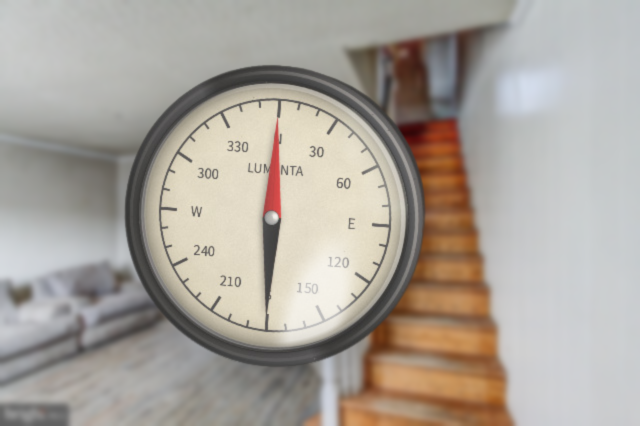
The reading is {"value": 0, "unit": "°"}
